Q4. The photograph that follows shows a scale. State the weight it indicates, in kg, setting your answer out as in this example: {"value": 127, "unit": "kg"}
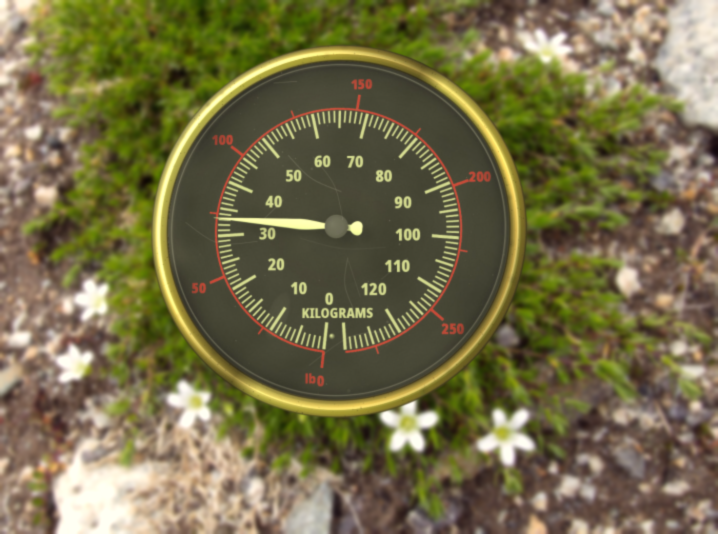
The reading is {"value": 33, "unit": "kg"}
